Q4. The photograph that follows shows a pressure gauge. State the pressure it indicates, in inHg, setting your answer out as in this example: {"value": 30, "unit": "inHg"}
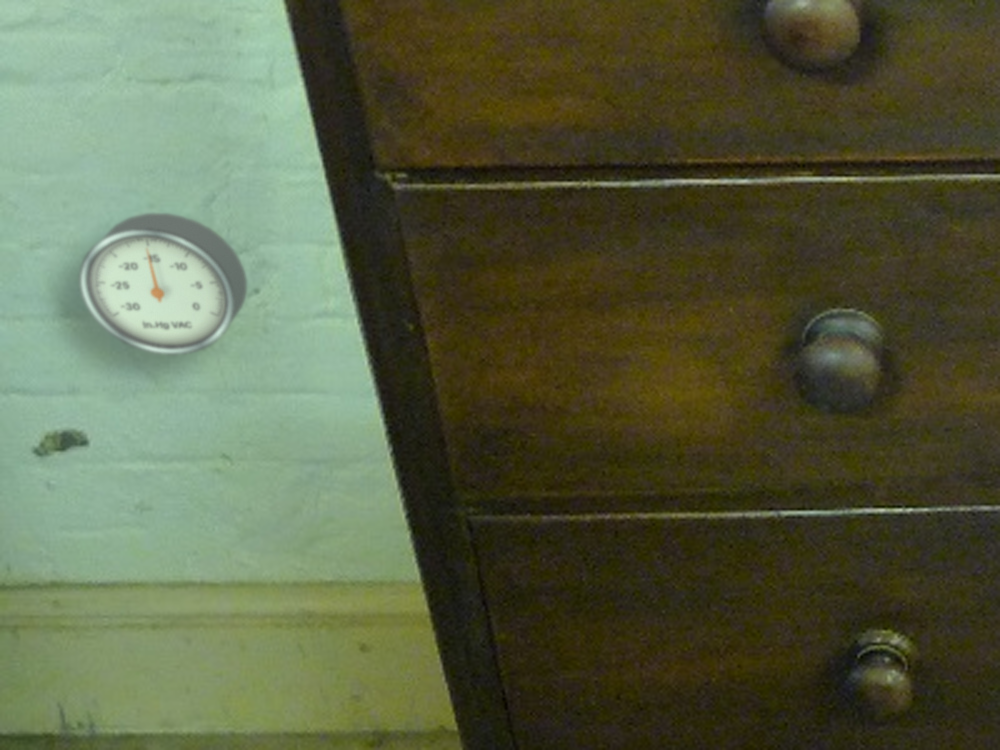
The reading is {"value": -15, "unit": "inHg"}
